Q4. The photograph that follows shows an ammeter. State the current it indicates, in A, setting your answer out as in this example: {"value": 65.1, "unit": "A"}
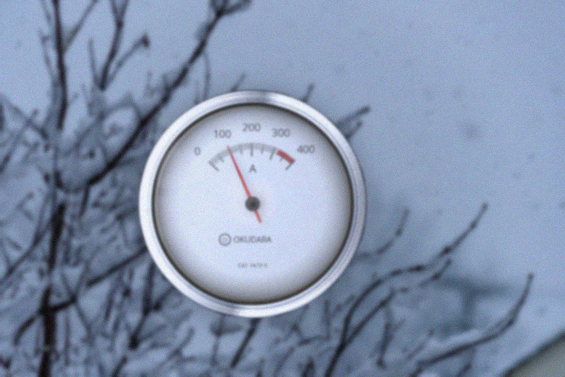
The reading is {"value": 100, "unit": "A"}
